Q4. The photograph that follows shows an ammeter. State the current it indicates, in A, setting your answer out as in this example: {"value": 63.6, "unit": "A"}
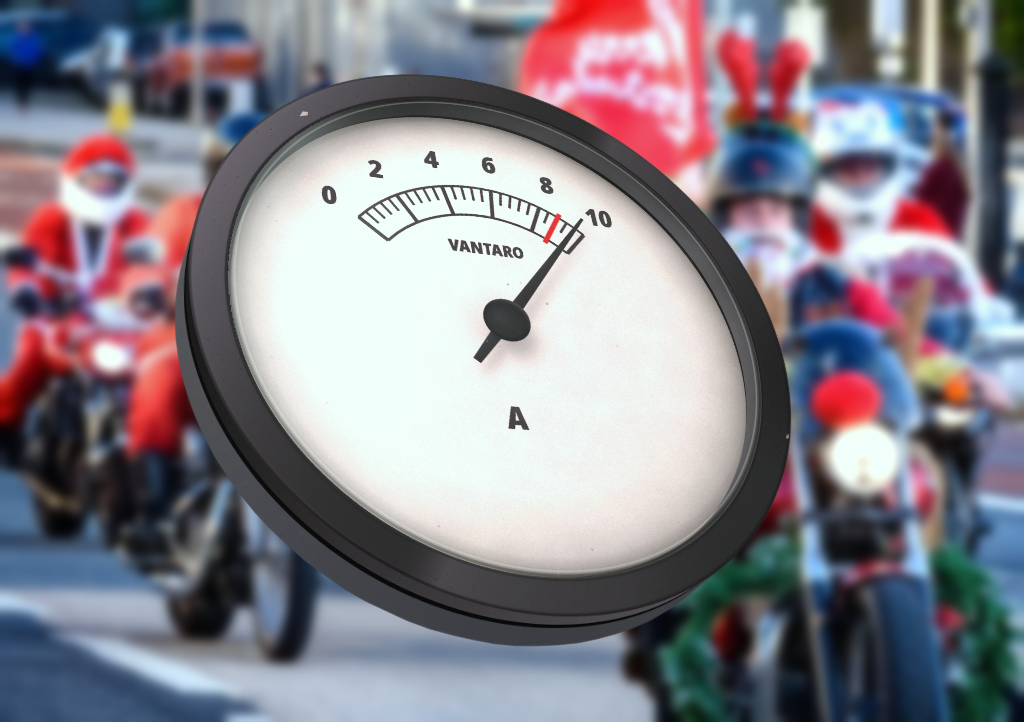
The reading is {"value": 9.6, "unit": "A"}
